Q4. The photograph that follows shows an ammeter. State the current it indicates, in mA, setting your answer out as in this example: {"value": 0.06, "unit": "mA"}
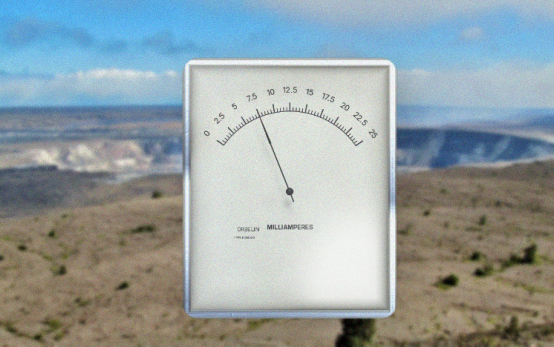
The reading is {"value": 7.5, "unit": "mA"}
